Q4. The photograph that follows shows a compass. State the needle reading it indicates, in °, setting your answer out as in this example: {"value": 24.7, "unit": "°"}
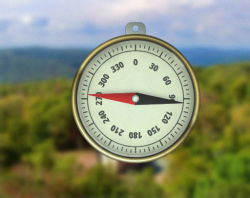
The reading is {"value": 275, "unit": "°"}
